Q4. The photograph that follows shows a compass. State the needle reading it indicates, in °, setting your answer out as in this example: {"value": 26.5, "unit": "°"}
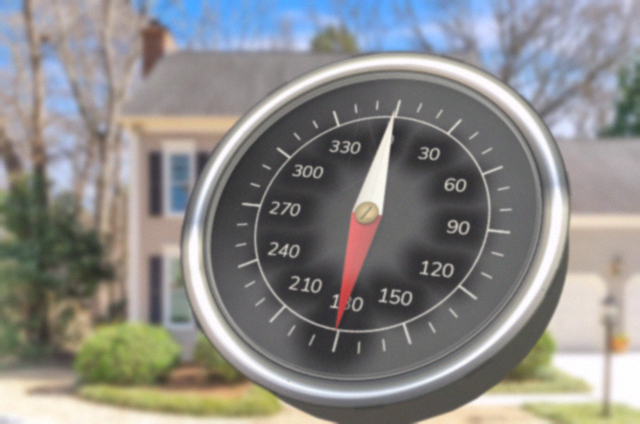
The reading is {"value": 180, "unit": "°"}
